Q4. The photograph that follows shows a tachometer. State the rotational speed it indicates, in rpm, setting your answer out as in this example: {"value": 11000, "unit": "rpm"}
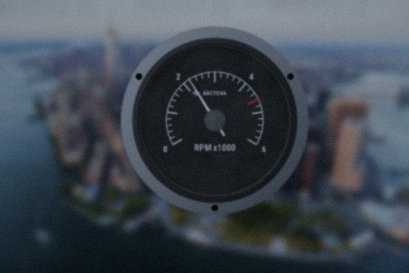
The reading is {"value": 2200, "unit": "rpm"}
